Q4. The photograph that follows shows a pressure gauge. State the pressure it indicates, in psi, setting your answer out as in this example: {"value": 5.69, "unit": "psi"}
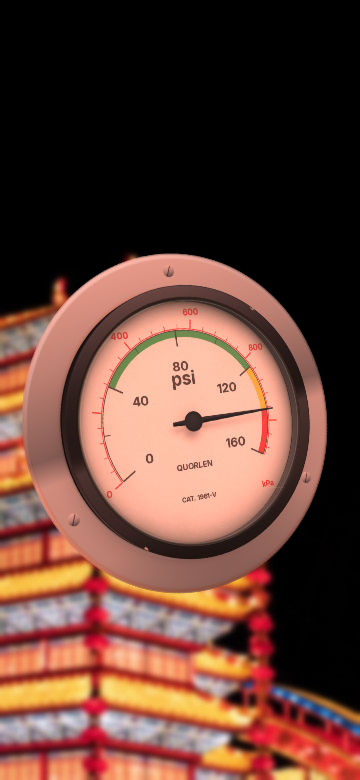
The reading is {"value": 140, "unit": "psi"}
